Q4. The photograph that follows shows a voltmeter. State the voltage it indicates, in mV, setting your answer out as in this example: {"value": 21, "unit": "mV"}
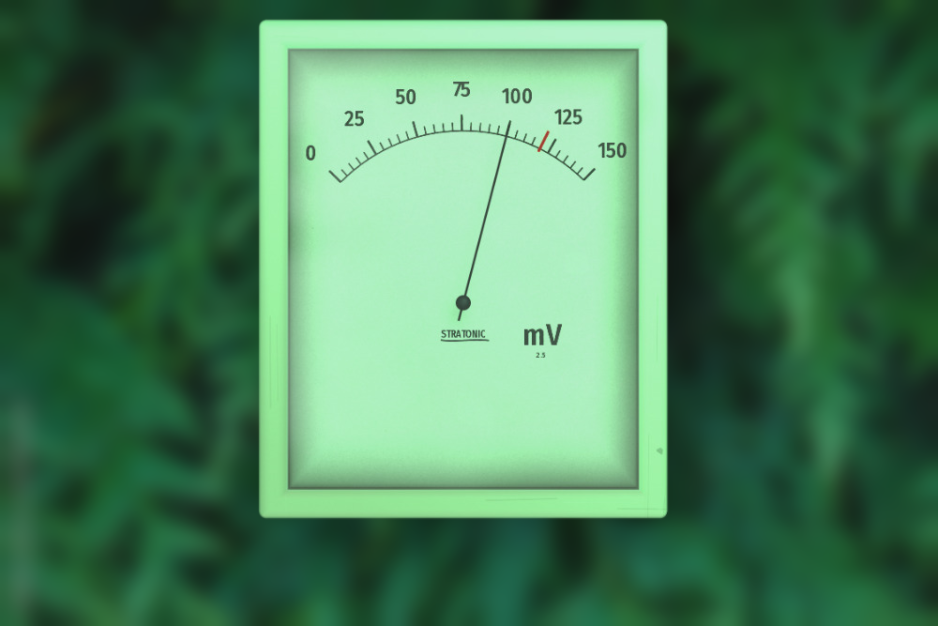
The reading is {"value": 100, "unit": "mV"}
